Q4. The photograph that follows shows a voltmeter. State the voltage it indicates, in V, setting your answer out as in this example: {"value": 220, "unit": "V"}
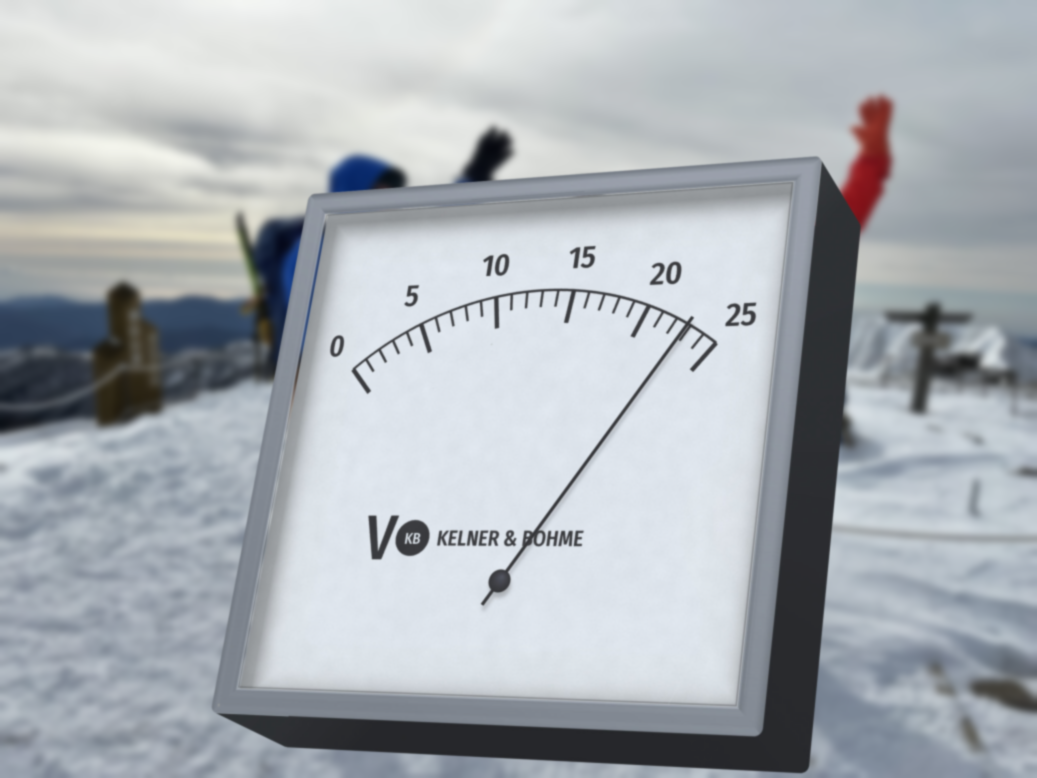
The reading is {"value": 23, "unit": "V"}
